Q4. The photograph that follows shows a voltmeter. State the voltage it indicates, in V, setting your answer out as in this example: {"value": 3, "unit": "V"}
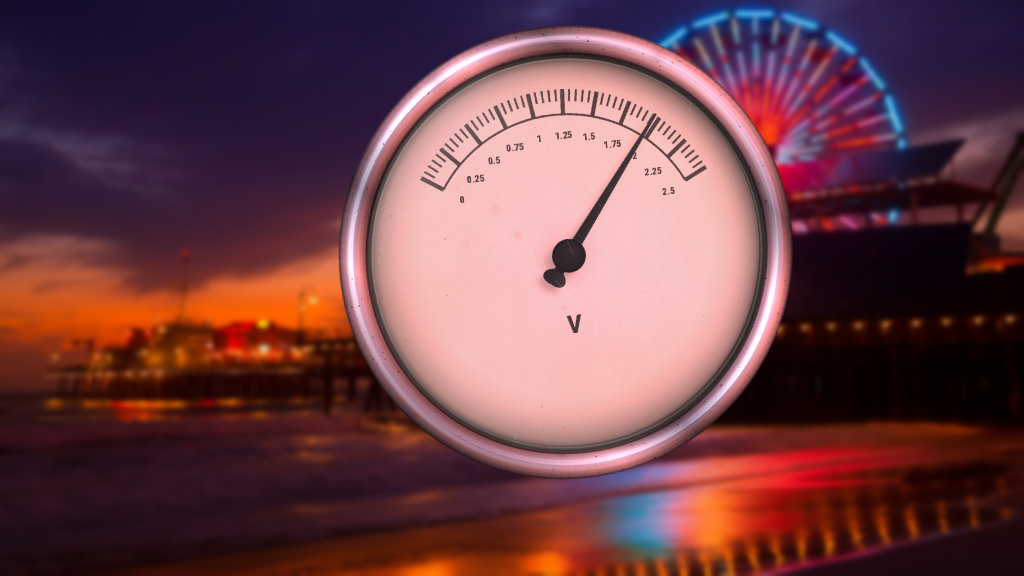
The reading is {"value": 1.95, "unit": "V"}
